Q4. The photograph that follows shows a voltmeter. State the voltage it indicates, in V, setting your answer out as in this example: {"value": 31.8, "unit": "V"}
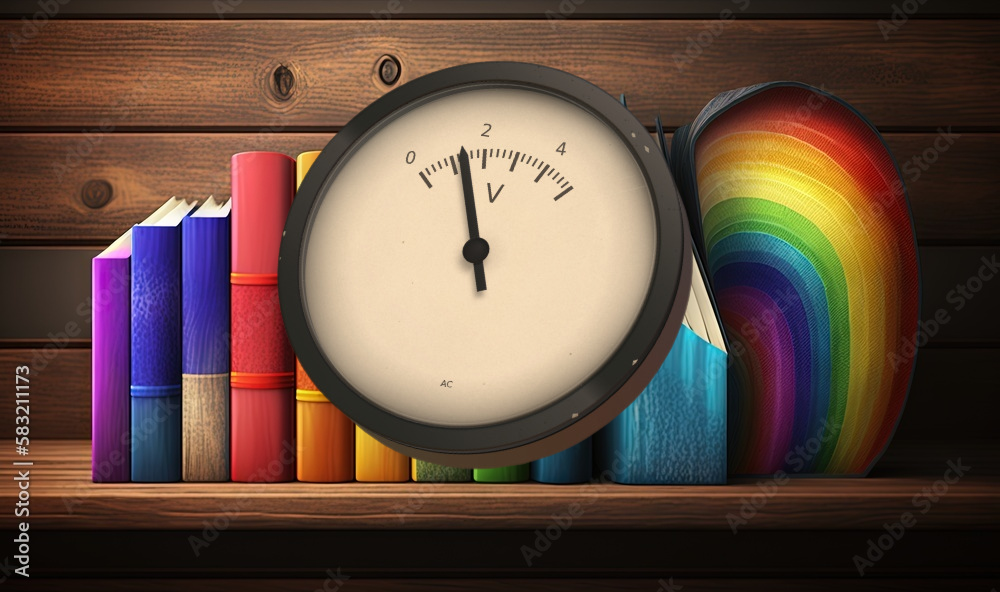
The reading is {"value": 1.4, "unit": "V"}
